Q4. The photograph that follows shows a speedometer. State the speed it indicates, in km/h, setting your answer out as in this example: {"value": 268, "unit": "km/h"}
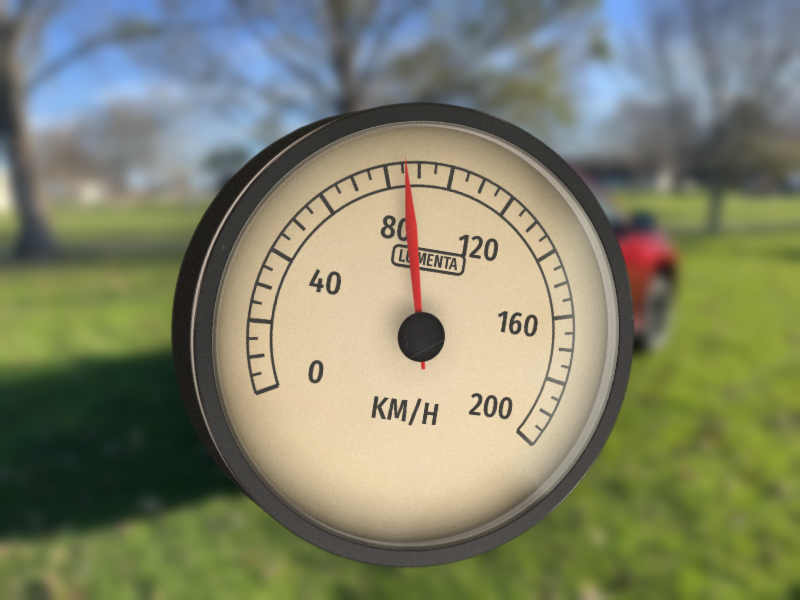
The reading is {"value": 85, "unit": "km/h"}
